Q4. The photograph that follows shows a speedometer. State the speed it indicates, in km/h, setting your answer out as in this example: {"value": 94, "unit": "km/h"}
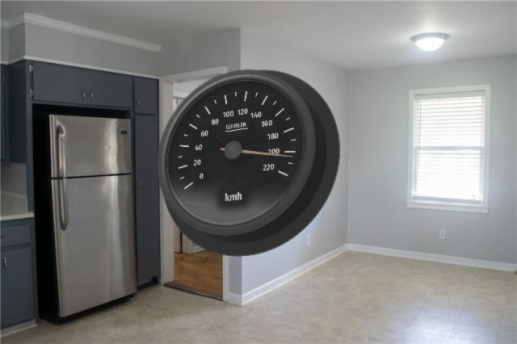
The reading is {"value": 205, "unit": "km/h"}
